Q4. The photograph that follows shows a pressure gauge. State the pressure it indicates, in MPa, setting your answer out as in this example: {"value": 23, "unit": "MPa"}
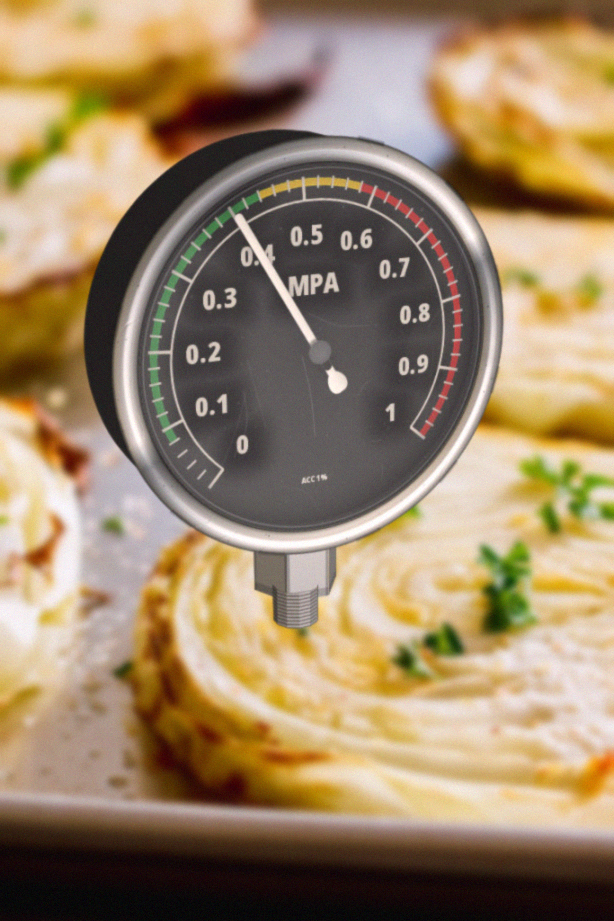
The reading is {"value": 0.4, "unit": "MPa"}
